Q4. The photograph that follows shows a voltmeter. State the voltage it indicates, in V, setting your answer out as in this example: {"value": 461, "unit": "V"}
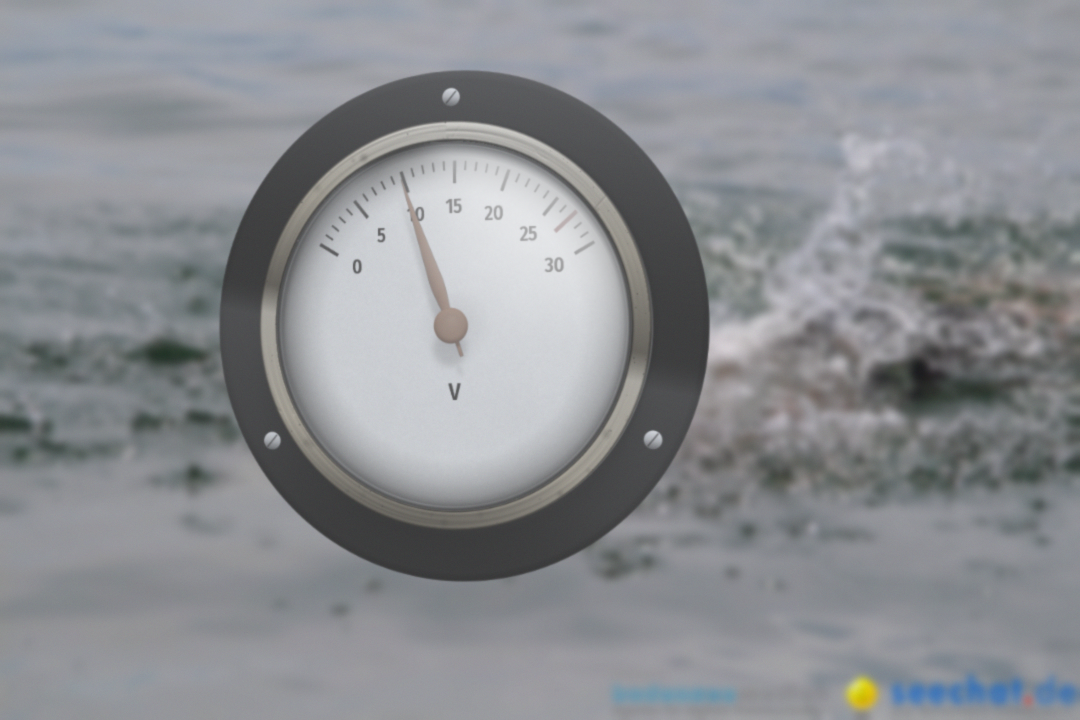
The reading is {"value": 10, "unit": "V"}
